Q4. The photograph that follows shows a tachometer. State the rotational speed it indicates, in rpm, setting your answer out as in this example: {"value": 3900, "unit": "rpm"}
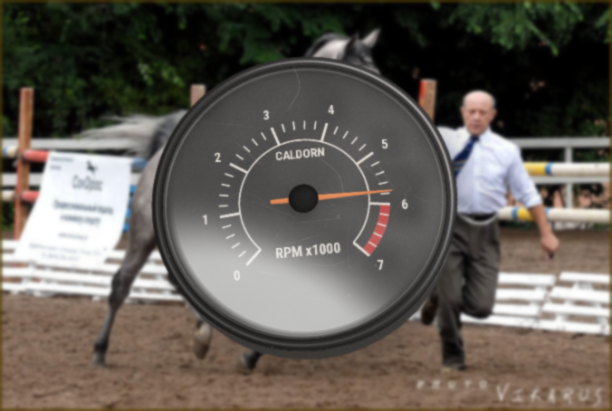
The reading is {"value": 5800, "unit": "rpm"}
